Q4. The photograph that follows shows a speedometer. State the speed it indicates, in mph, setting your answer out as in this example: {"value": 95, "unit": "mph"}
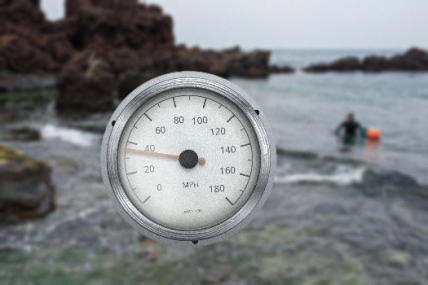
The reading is {"value": 35, "unit": "mph"}
